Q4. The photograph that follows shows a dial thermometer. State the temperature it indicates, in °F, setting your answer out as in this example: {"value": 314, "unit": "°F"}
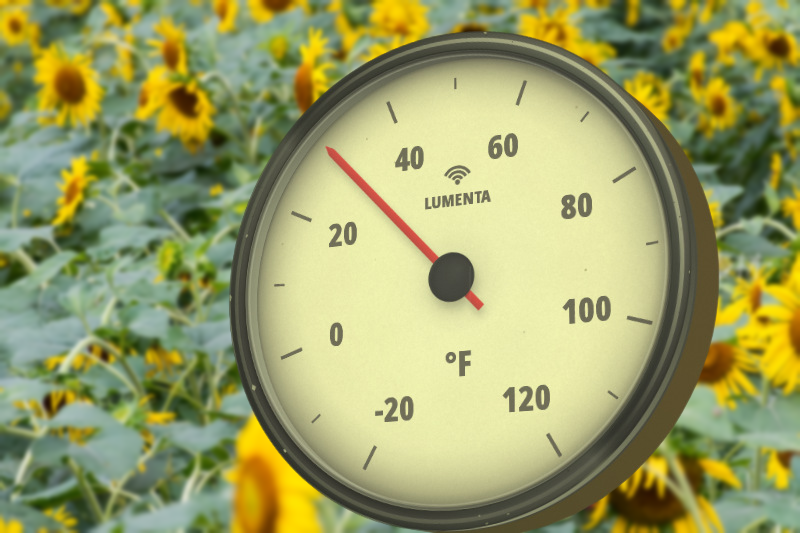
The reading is {"value": 30, "unit": "°F"}
